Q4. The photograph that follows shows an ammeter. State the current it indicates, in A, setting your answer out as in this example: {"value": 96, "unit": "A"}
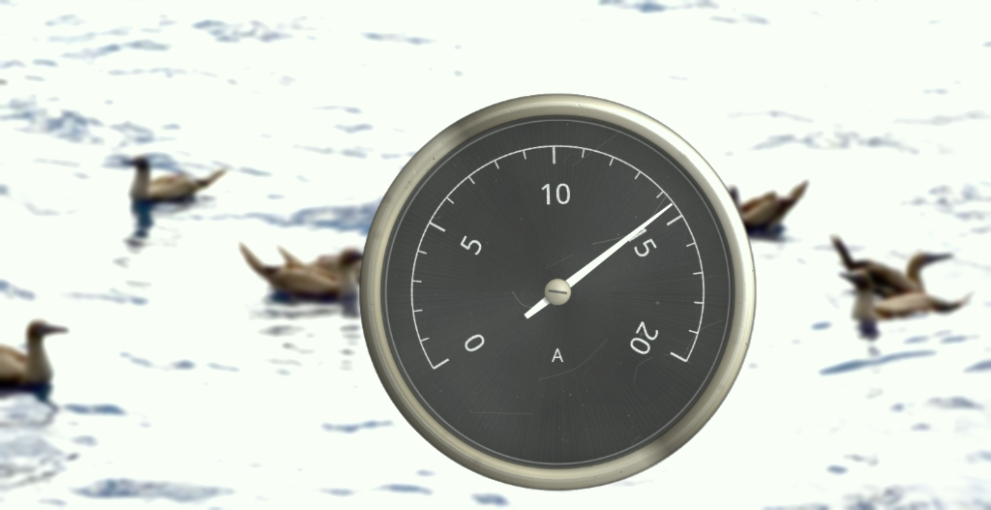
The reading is {"value": 14.5, "unit": "A"}
